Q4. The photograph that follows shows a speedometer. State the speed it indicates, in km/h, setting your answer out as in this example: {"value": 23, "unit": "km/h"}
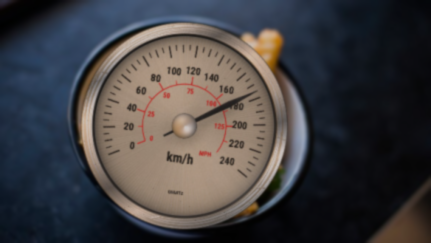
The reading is {"value": 175, "unit": "km/h"}
